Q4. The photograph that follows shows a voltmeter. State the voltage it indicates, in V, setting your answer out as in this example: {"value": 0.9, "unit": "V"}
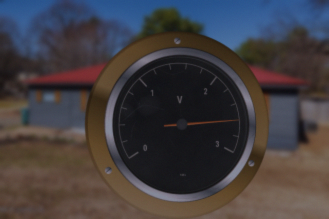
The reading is {"value": 2.6, "unit": "V"}
